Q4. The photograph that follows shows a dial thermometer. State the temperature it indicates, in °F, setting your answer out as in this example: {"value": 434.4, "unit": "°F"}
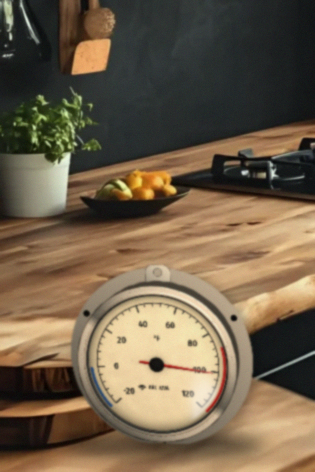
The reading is {"value": 100, "unit": "°F"}
